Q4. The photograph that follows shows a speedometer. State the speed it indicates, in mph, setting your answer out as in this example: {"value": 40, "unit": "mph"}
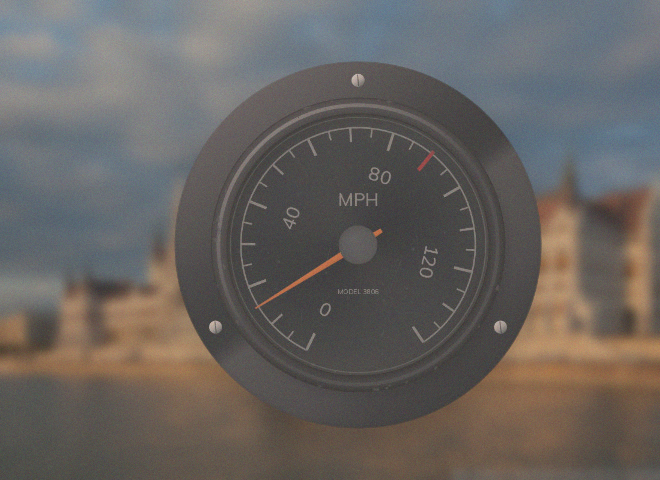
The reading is {"value": 15, "unit": "mph"}
